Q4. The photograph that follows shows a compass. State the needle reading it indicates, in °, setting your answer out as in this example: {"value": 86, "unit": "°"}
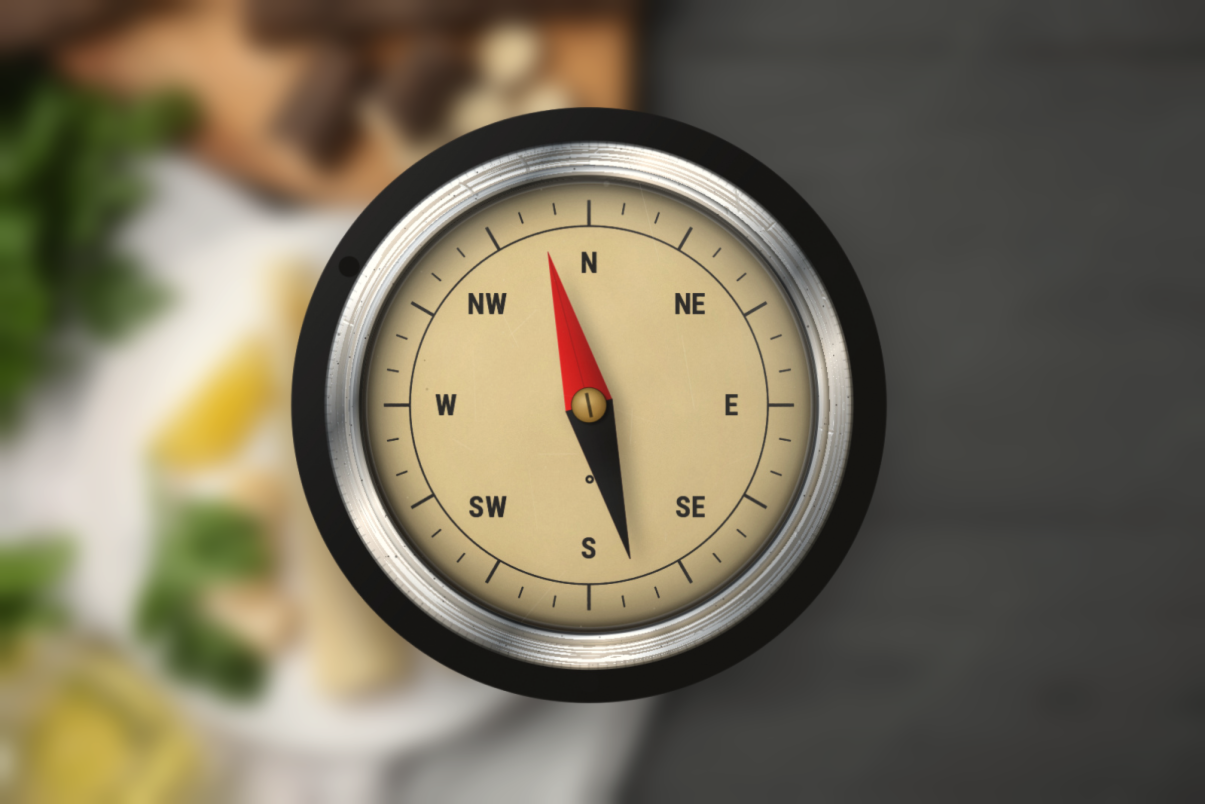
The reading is {"value": 345, "unit": "°"}
